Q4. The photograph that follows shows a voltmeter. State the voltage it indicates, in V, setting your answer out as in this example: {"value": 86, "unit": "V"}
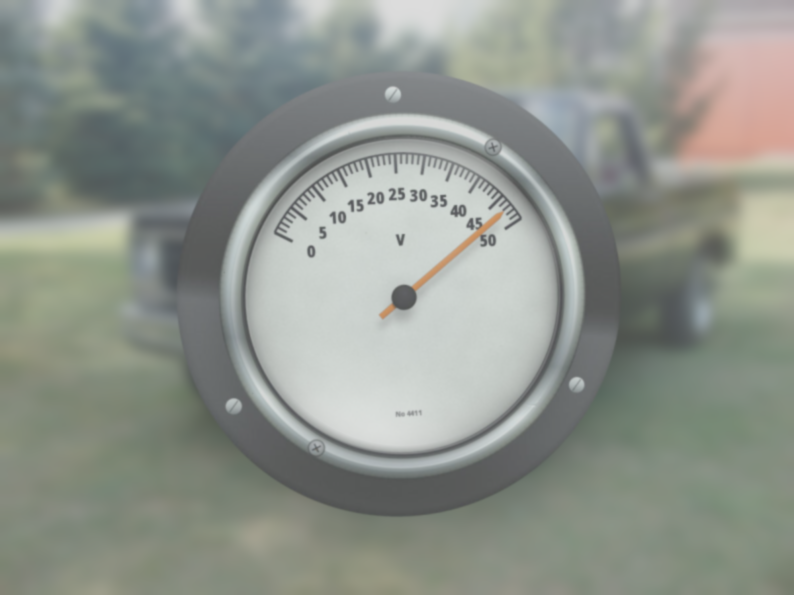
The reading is {"value": 47, "unit": "V"}
